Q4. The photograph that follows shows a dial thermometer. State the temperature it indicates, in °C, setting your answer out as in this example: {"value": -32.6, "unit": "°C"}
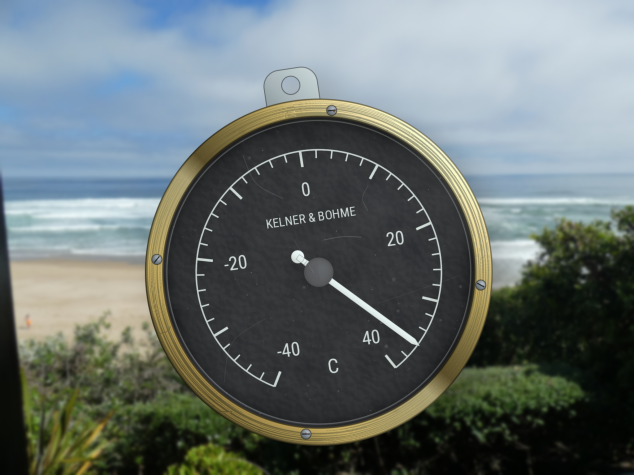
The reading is {"value": 36, "unit": "°C"}
